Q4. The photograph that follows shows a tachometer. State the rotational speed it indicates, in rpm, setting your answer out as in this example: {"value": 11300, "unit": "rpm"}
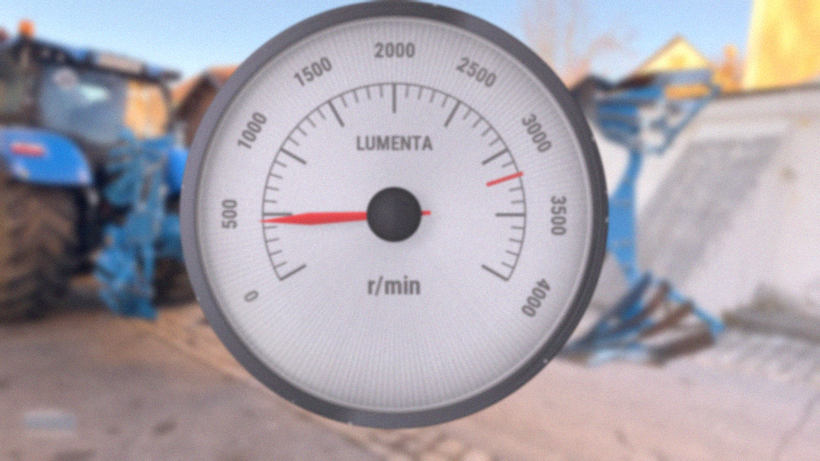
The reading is {"value": 450, "unit": "rpm"}
